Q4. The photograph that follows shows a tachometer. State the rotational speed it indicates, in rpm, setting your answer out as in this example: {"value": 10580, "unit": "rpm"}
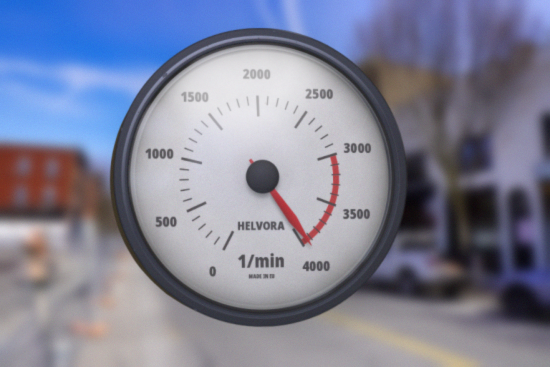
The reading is {"value": 3950, "unit": "rpm"}
